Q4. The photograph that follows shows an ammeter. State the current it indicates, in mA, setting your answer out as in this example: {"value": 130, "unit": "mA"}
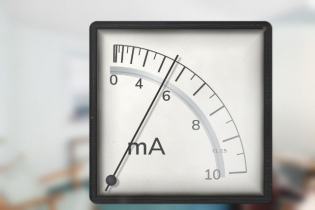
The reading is {"value": 5.5, "unit": "mA"}
